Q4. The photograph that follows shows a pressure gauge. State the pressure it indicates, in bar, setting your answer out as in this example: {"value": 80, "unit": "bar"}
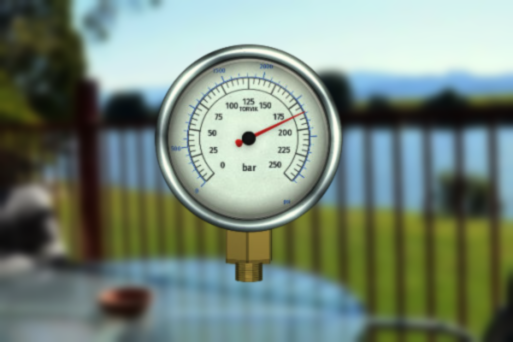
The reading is {"value": 185, "unit": "bar"}
